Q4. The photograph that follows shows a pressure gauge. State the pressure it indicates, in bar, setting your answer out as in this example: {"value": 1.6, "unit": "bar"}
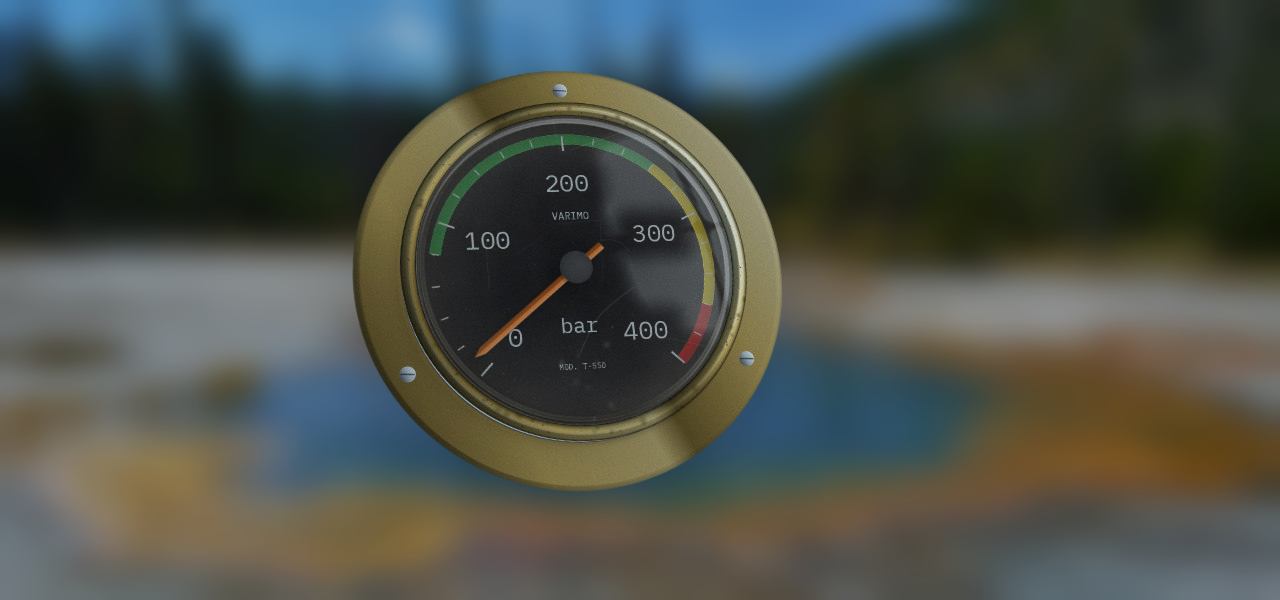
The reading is {"value": 10, "unit": "bar"}
